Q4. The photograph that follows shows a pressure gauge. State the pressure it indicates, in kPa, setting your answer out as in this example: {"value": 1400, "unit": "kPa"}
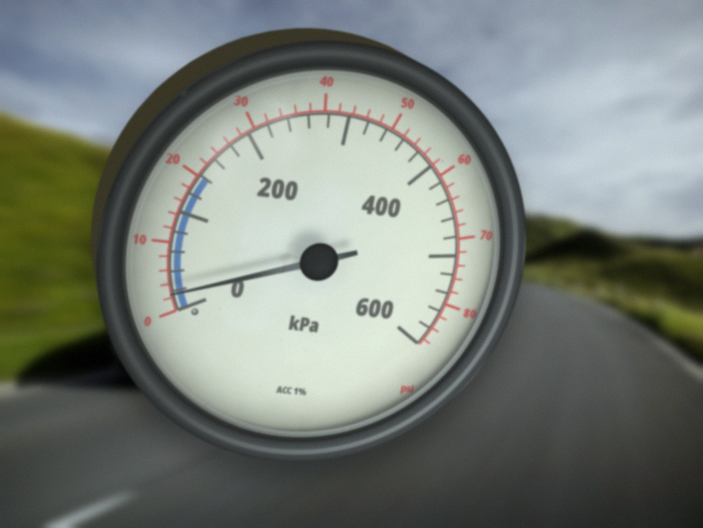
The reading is {"value": 20, "unit": "kPa"}
